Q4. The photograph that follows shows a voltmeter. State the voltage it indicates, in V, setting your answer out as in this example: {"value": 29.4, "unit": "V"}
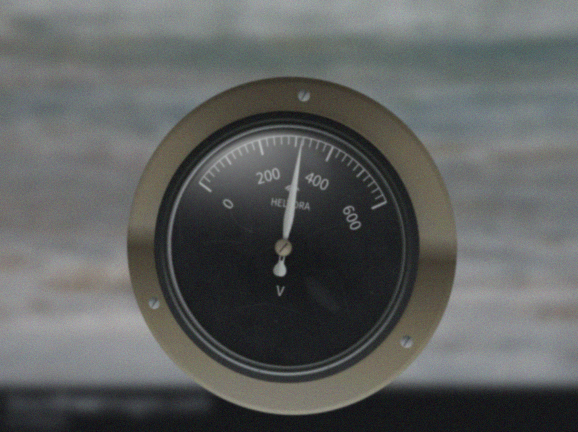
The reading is {"value": 320, "unit": "V"}
